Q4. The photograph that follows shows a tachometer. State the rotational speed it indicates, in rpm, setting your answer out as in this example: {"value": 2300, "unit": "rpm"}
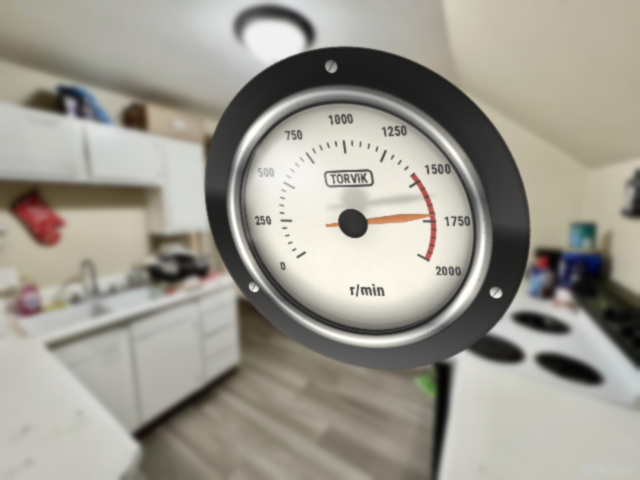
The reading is {"value": 1700, "unit": "rpm"}
